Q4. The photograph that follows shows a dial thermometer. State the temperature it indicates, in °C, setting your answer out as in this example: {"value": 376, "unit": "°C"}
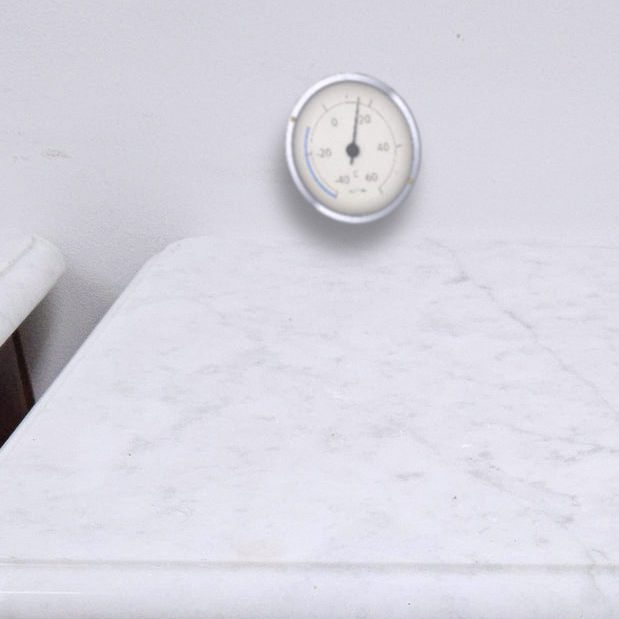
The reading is {"value": 15, "unit": "°C"}
